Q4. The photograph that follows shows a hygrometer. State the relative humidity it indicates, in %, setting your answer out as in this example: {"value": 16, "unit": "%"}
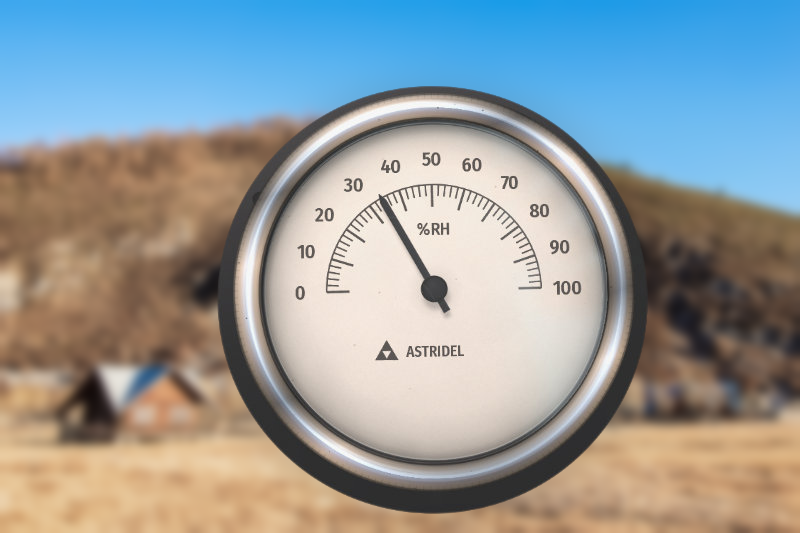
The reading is {"value": 34, "unit": "%"}
